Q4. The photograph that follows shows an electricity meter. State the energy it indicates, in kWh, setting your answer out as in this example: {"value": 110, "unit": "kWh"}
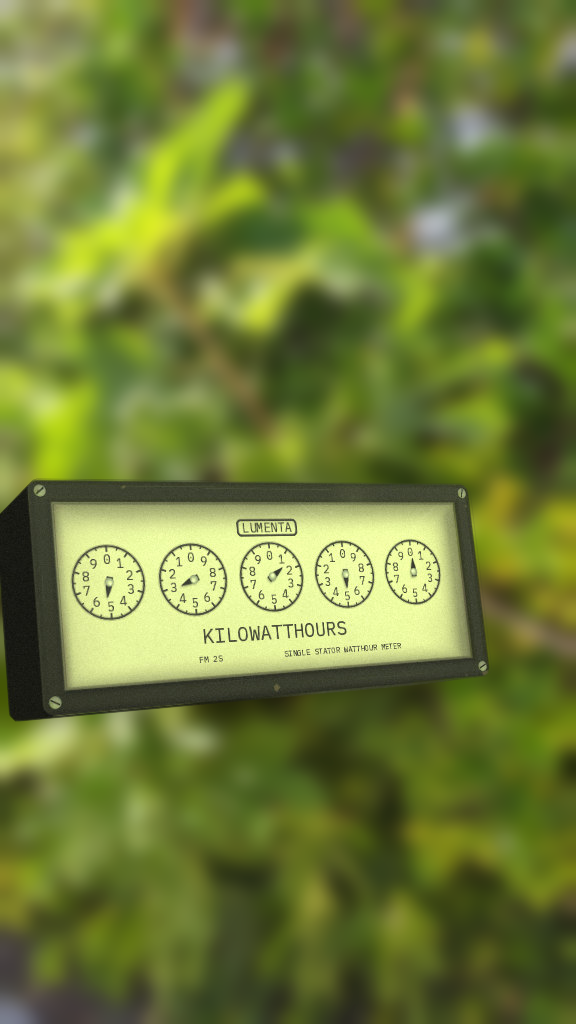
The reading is {"value": 53150, "unit": "kWh"}
